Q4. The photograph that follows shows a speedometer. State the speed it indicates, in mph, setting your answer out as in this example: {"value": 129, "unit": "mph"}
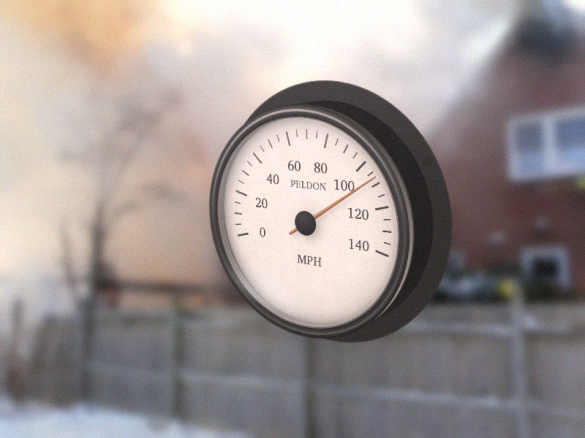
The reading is {"value": 107.5, "unit": "mph"}
